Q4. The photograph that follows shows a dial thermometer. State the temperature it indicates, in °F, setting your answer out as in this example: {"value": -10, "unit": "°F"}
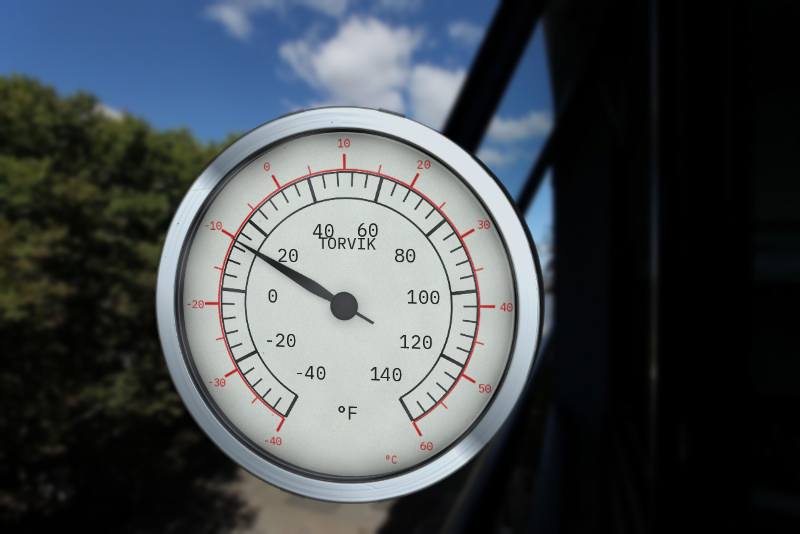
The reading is {"value": 14, "unit": "°F"}
